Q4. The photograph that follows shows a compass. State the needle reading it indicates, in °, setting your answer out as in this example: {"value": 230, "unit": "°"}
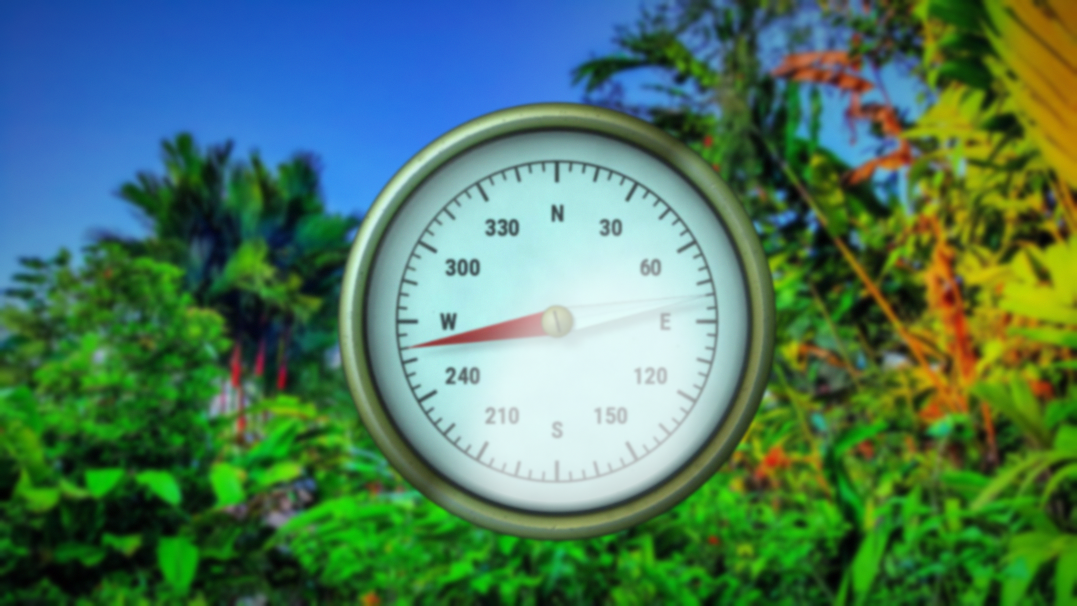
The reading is {"value": 260, "unit": "°"}
